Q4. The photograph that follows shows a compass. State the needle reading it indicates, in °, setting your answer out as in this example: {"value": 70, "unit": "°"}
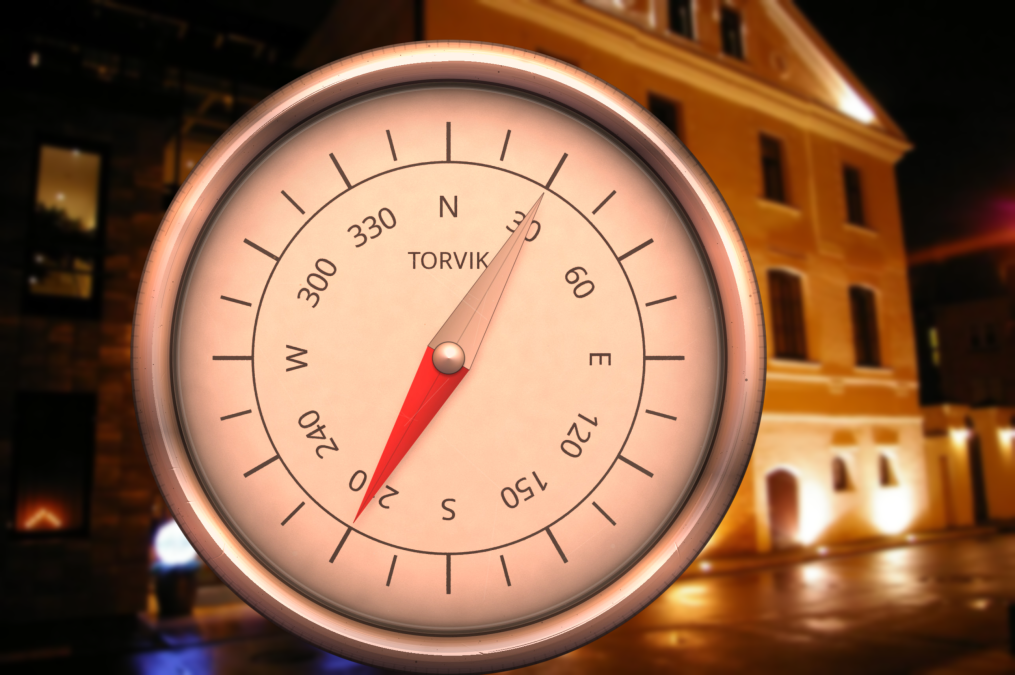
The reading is {"value": 210, "unit": "°"}
